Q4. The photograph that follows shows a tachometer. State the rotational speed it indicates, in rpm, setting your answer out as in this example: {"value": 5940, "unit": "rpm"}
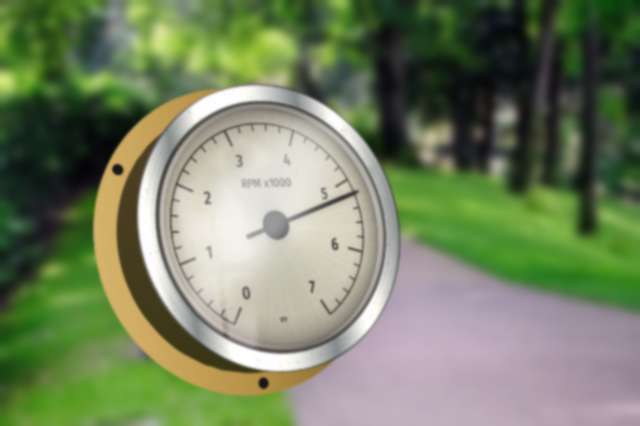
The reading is {"value": 5200, "unit": "rpm"}
